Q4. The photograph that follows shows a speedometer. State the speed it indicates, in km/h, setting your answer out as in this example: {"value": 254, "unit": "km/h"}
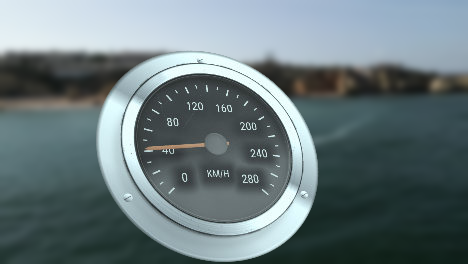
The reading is {"value": 40, "unit": "km/h"}
